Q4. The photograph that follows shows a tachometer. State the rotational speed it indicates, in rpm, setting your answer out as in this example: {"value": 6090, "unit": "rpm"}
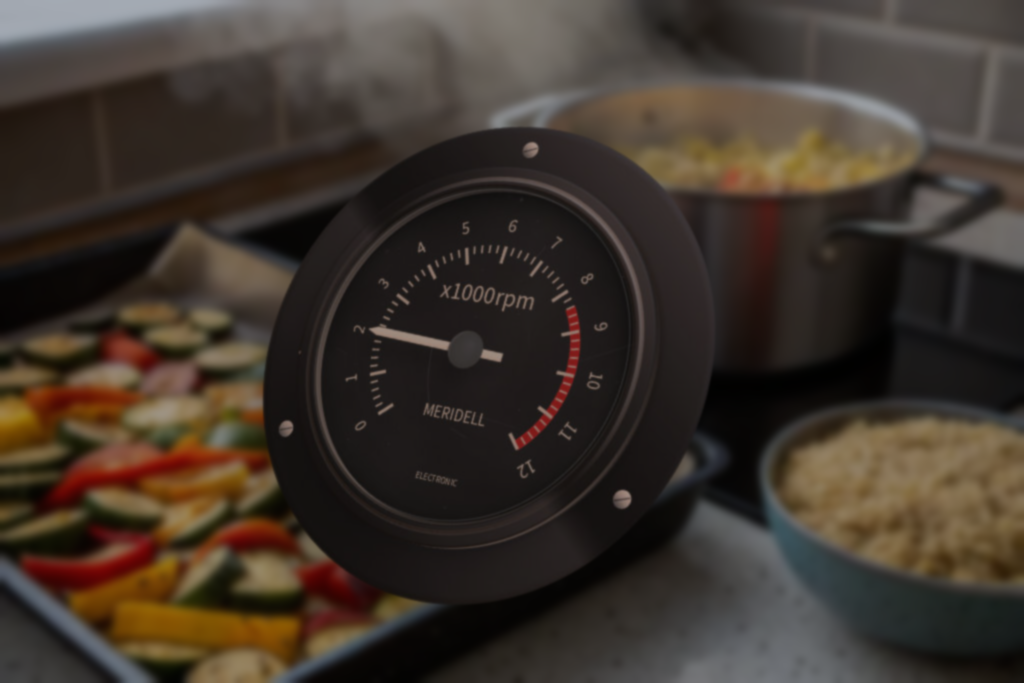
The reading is {"value": 2000, "unit": "rpm"}
